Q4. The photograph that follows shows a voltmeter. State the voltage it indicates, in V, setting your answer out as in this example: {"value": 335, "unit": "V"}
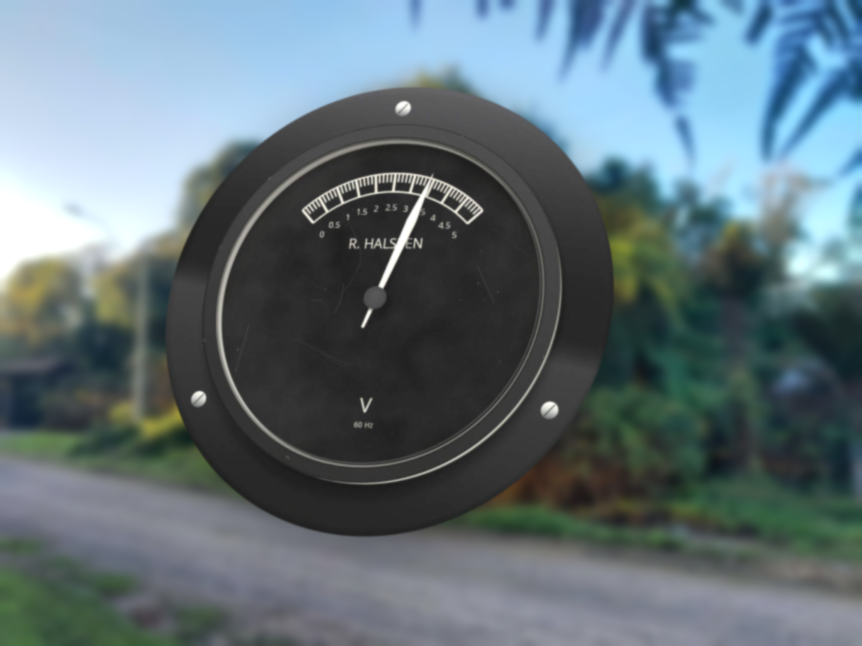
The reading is {"value": 3.5, "unit": "V"}
